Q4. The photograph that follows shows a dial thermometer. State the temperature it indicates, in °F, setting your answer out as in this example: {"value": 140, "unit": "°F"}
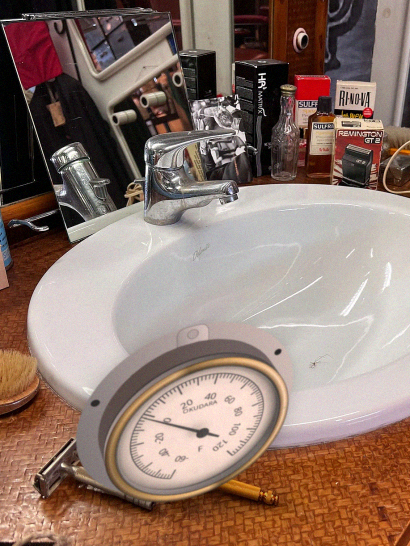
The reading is {"value": 0, "unit": "°F"}
